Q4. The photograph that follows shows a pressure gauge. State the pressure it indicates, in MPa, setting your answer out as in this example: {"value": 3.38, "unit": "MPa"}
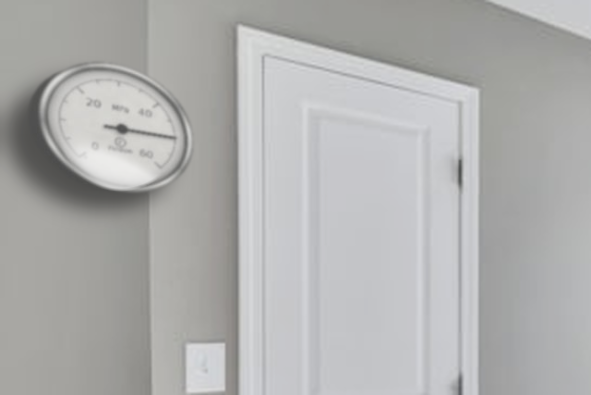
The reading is {"value": 50, "unit": "MPa"}
